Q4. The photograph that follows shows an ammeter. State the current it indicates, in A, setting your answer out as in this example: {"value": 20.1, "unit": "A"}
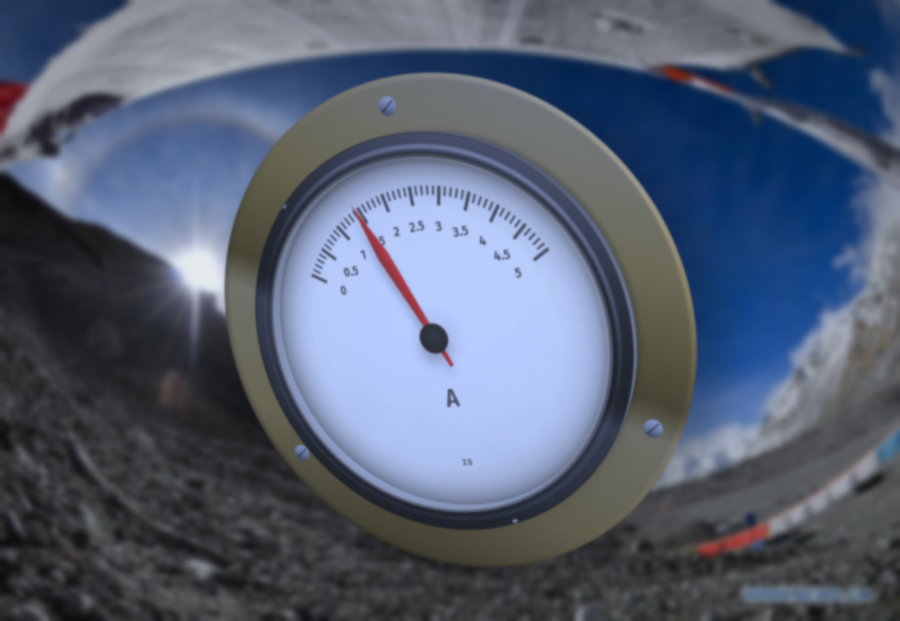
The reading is {"value": 1.5, "unit": "A"}
